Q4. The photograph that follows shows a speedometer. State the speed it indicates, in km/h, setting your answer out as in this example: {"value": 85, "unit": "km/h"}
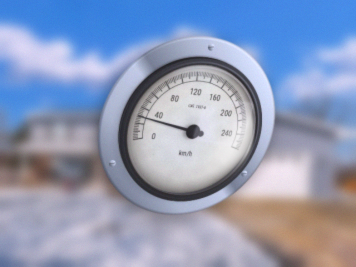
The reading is {"value": 30, "unit": "km/h"}
